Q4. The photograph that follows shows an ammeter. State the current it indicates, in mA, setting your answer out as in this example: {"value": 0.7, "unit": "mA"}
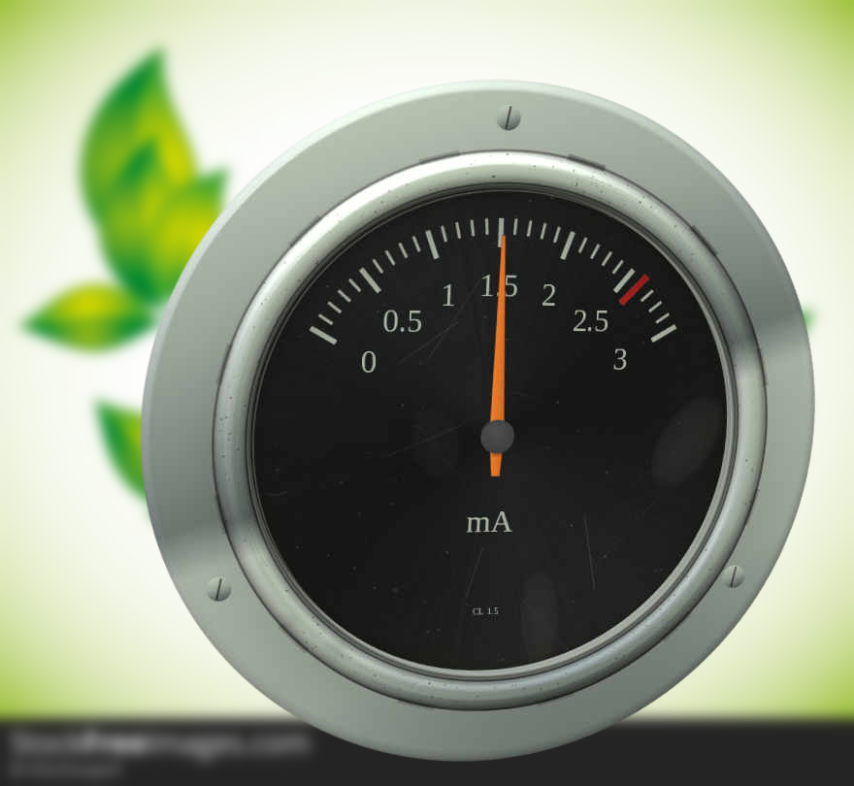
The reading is {"value": 1.5, "unit": "mA"}
